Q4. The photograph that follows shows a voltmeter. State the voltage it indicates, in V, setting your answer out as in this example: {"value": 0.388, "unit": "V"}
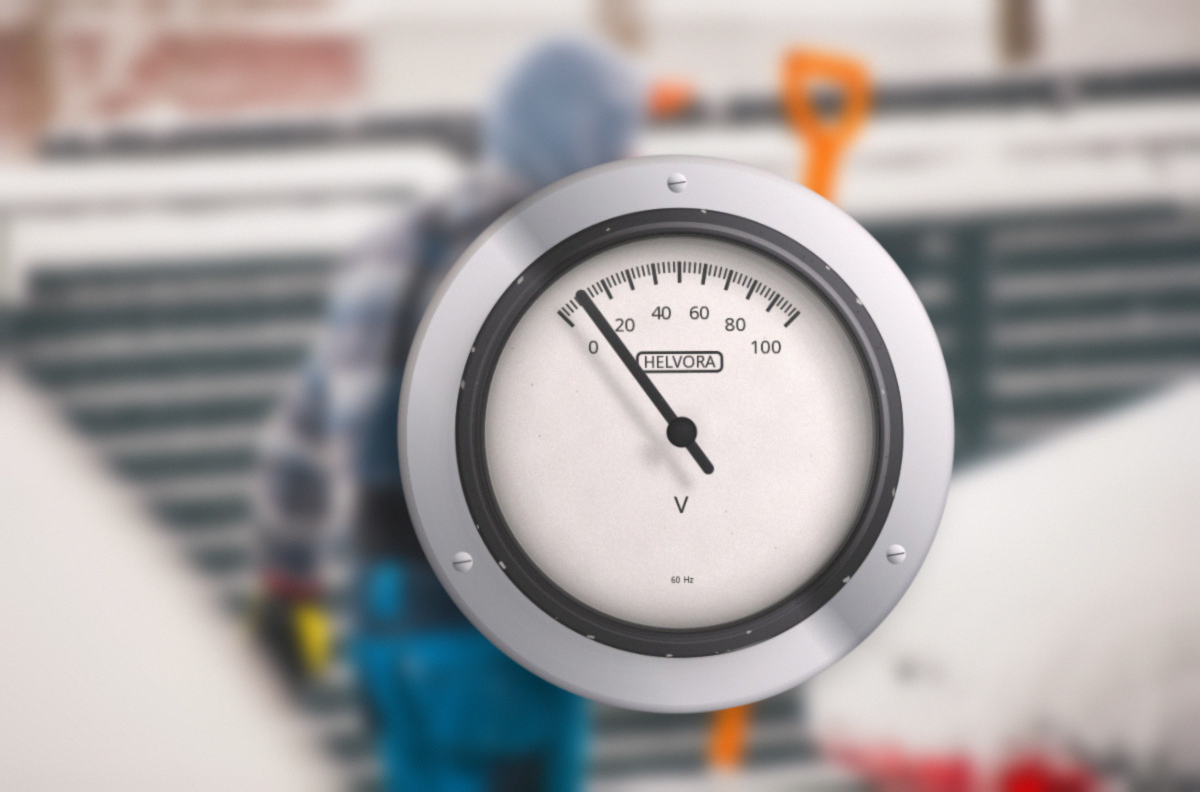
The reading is {"value": 10, "unit": "V"}
